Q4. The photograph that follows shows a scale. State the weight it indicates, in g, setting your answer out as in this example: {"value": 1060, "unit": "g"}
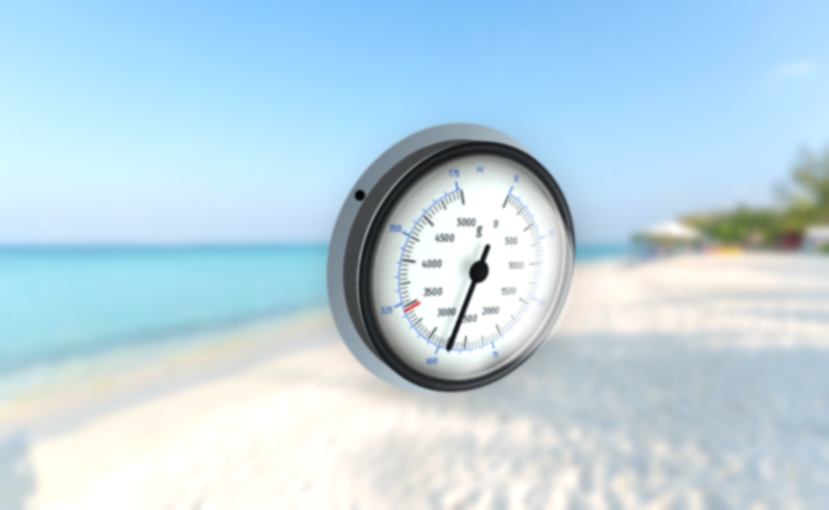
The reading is {"value": 2750, "unit": "g"}
